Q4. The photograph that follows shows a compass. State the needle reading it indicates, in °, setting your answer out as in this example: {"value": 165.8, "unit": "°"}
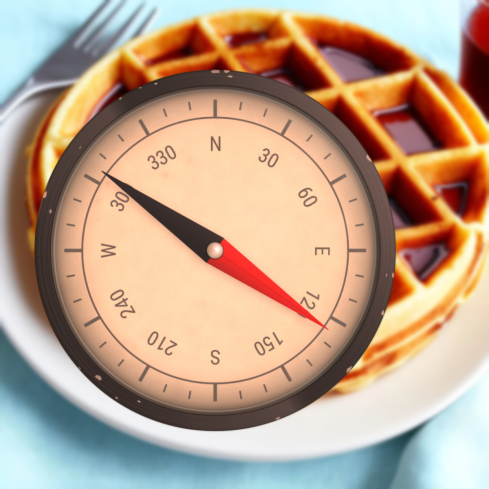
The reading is {"value": 125, "unit": "°"}
